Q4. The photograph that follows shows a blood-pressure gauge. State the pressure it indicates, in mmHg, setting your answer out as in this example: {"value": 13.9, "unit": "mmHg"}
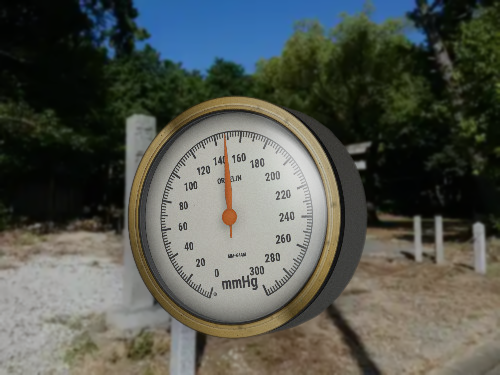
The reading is {"value": 150, "unit": "mmHg"}
